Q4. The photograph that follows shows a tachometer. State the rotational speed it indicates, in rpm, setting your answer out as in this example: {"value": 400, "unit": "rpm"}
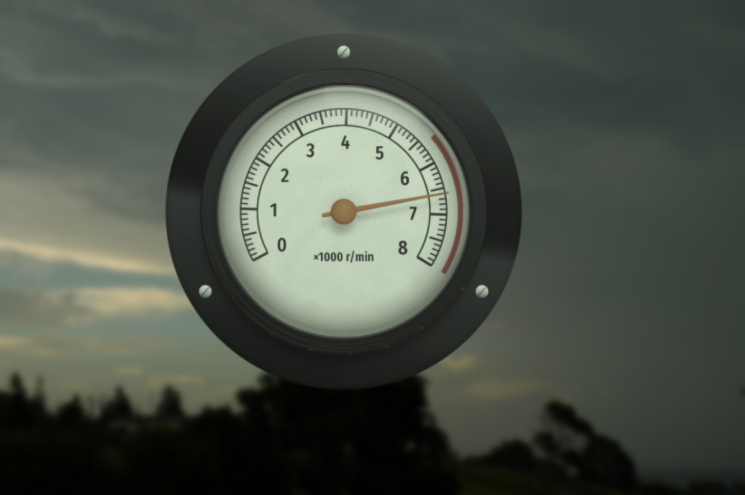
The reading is {"value": 6600, "unit": "rpm"}
